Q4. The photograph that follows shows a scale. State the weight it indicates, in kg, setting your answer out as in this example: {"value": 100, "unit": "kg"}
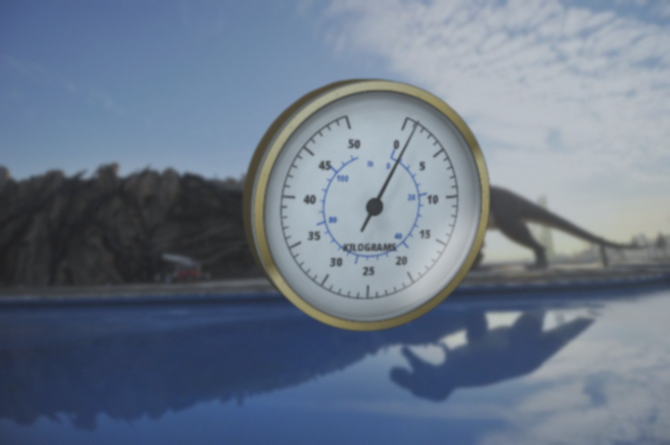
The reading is {"value": 1, "unit": "kg"}
